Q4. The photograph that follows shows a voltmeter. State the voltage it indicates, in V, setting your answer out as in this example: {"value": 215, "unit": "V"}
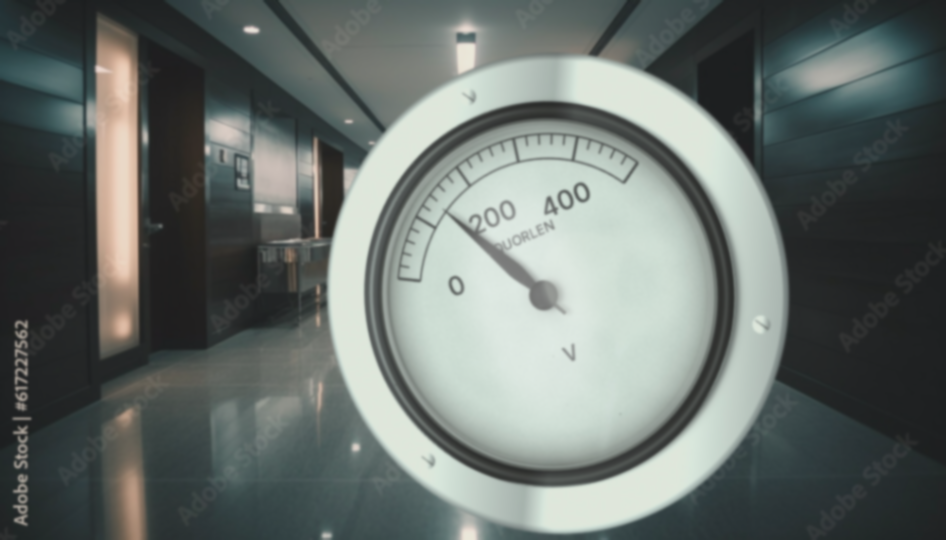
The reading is {"value": 140, "unit": "V"}
